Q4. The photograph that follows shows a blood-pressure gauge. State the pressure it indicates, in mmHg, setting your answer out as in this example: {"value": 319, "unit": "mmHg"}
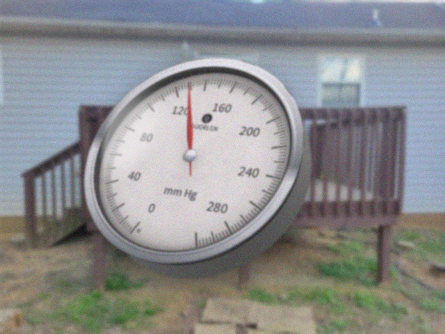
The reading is {"value": 130, "unit": "mmHg"}
